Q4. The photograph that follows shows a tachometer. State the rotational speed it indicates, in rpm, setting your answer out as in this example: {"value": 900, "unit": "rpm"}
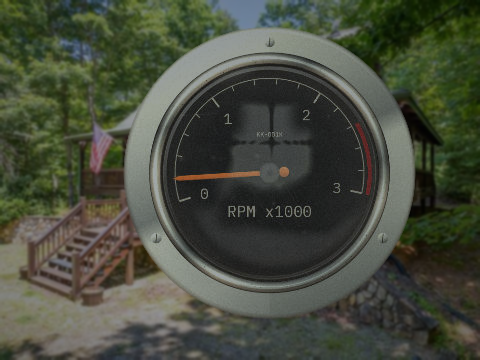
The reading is {"value": 200, "unit": "rpm"}
